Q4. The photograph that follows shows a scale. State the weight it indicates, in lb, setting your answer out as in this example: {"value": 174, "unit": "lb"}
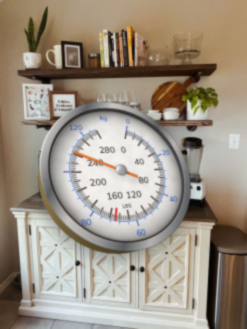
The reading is {"value": 240, "unit": "lb"}
